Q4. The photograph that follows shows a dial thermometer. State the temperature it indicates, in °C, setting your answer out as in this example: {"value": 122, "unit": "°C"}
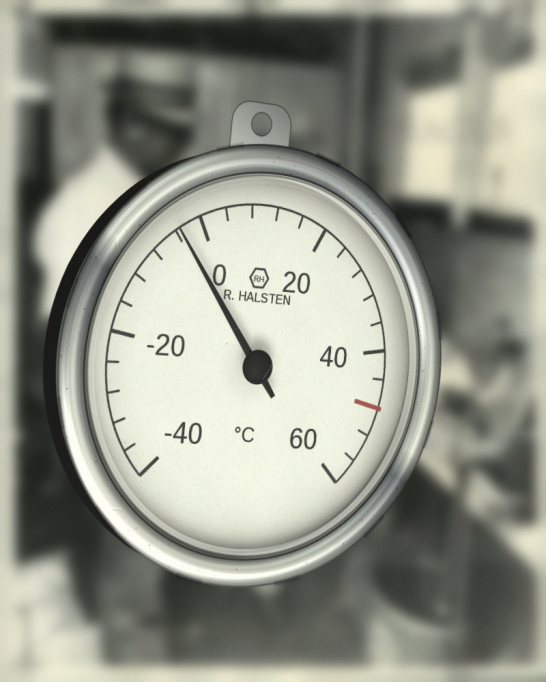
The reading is {"value": -4, "unit": "°C"}
